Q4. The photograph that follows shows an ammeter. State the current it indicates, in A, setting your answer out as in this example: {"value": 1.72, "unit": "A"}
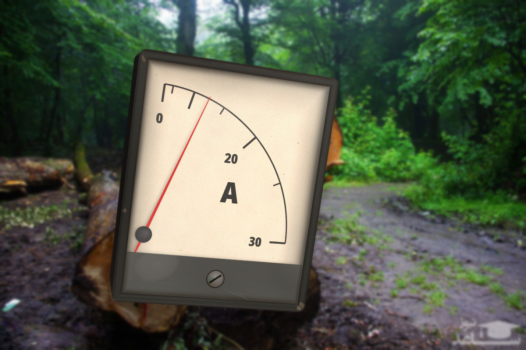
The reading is {"value": 12.5, "unit": "A"}
